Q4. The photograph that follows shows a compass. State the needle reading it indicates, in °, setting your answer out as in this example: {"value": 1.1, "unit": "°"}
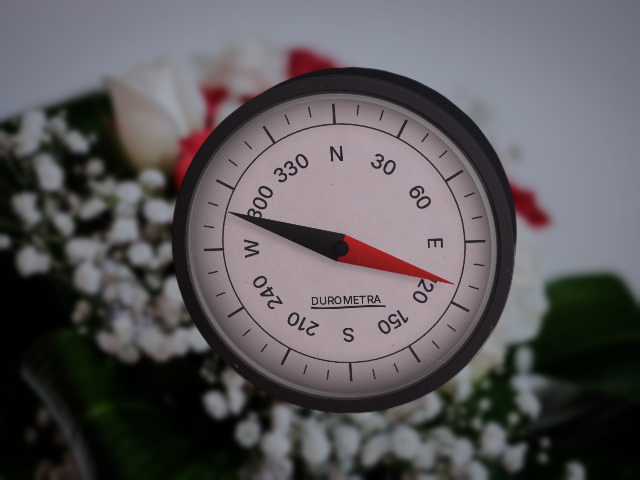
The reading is {"value": 110, "unit": "°"}
